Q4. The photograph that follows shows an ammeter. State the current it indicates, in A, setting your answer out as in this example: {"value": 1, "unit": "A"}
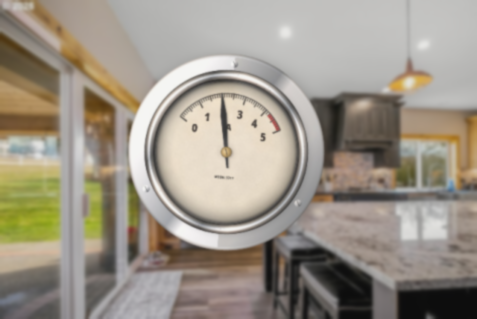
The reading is {"value": 2, "unit": "A"}
